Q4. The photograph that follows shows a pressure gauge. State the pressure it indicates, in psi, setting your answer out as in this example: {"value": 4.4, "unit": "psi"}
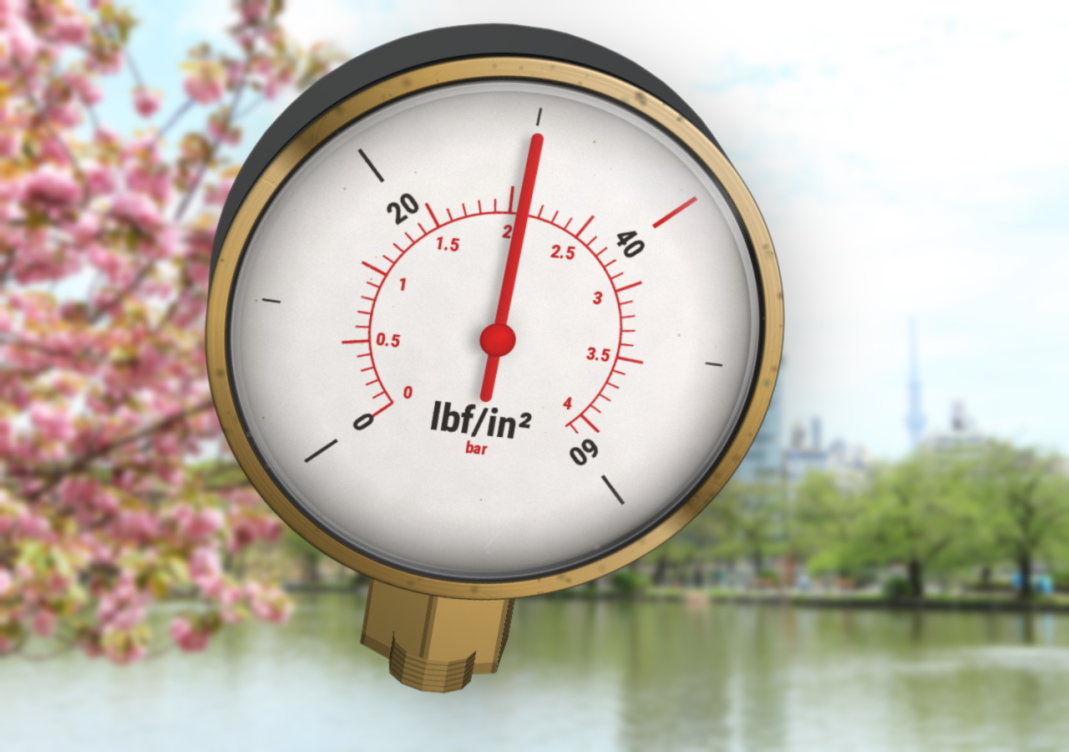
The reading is {"value": 30, "unit": "psi"}
